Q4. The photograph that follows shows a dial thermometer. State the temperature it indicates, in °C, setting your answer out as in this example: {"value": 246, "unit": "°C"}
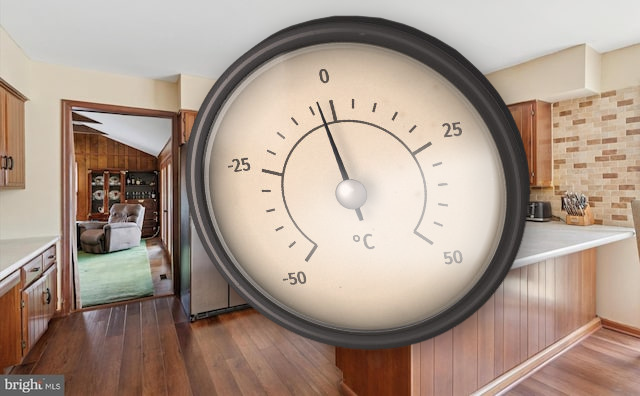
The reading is {"value": -2.5, "unit": "°C"}
